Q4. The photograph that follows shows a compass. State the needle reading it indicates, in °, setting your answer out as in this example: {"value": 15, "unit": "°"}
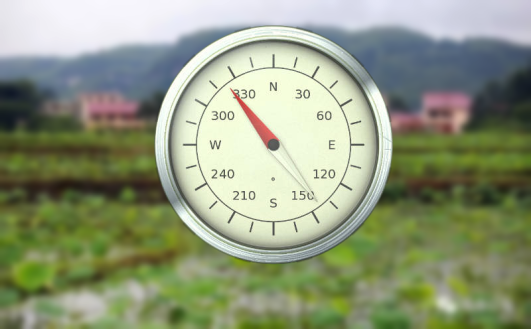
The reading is {"value": 322.5, "unit": "°"}
